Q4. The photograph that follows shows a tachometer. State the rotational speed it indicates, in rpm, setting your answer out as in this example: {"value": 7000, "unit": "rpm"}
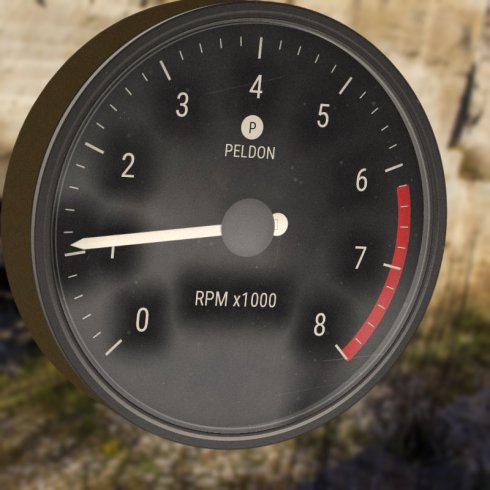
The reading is {"value": 1100, "unit": "rpm"}
